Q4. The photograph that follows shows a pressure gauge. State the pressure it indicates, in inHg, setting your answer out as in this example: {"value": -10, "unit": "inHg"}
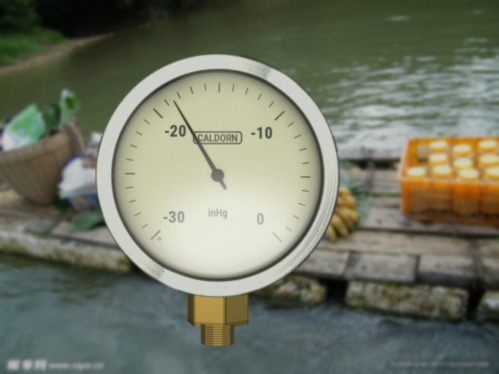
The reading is {"value": -18.5, "unit": "inHg"}
